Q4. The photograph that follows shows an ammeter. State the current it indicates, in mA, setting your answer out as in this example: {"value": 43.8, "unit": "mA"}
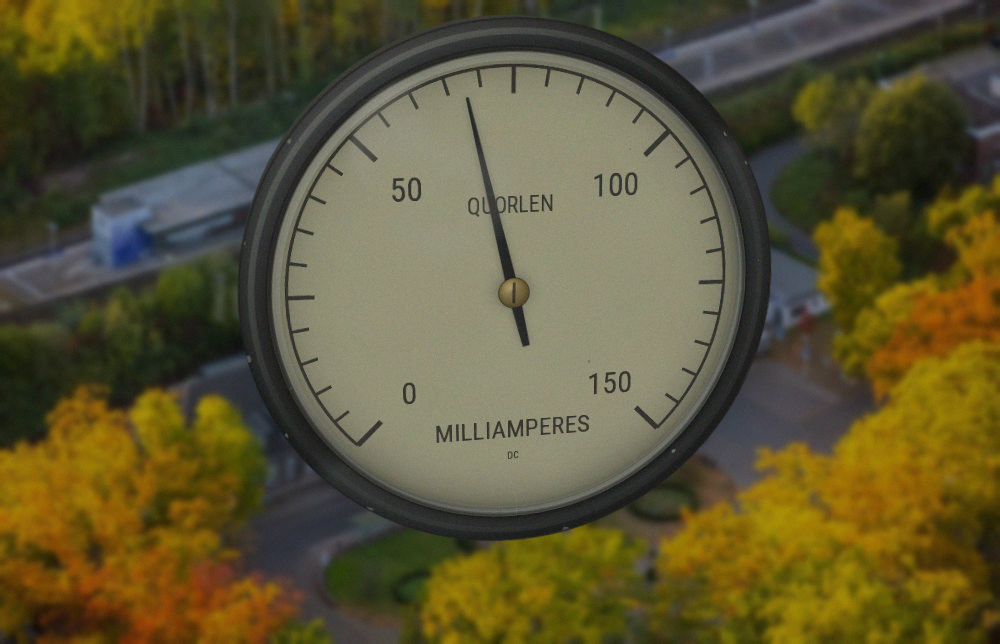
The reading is {"value": 67.5, "unit": "mA"}
